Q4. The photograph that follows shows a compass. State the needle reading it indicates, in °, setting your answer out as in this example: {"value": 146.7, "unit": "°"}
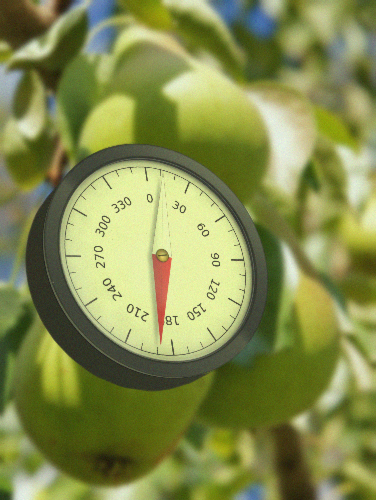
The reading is {"value": 190, "unit": "°"}
